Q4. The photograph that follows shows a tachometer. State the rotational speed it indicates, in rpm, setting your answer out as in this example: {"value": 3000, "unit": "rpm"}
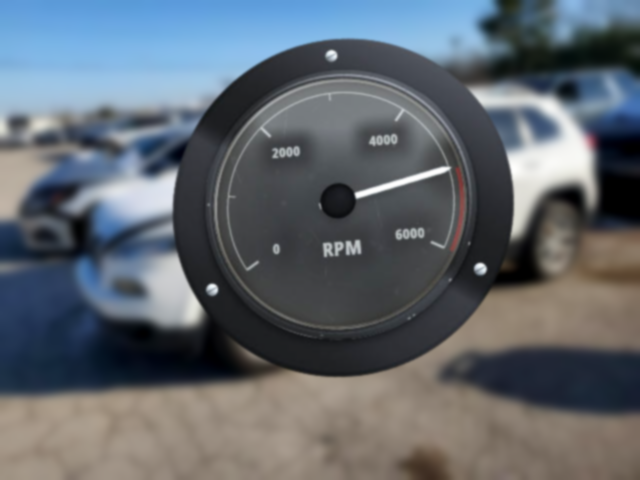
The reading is {"value": 5000, "unit": "rpm"}
